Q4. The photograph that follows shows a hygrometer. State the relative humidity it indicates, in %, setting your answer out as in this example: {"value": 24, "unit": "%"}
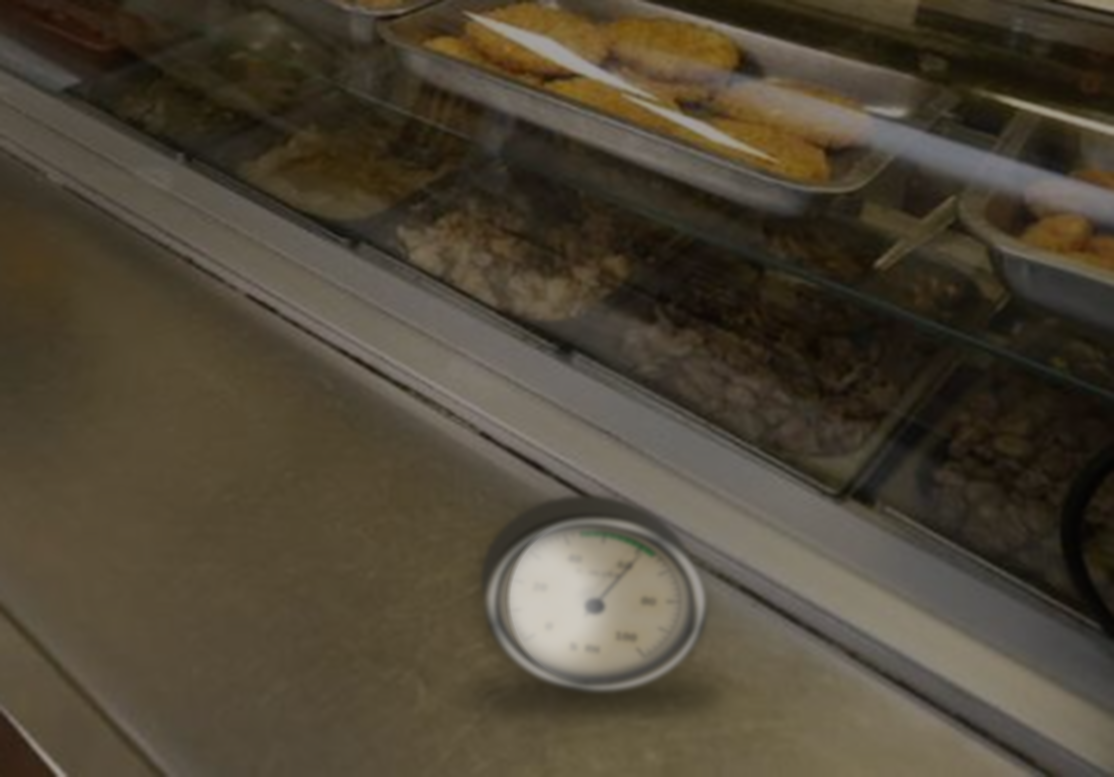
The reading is {"value": 60, "unit": "%"}
